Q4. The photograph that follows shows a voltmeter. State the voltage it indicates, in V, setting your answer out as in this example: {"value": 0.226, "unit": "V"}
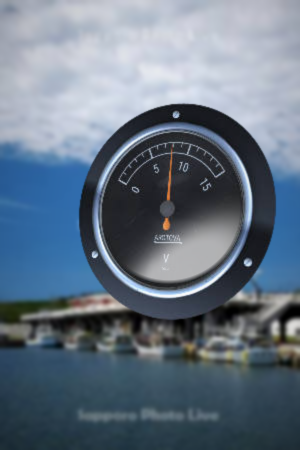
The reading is {"value": 8, "unit": "V"}
